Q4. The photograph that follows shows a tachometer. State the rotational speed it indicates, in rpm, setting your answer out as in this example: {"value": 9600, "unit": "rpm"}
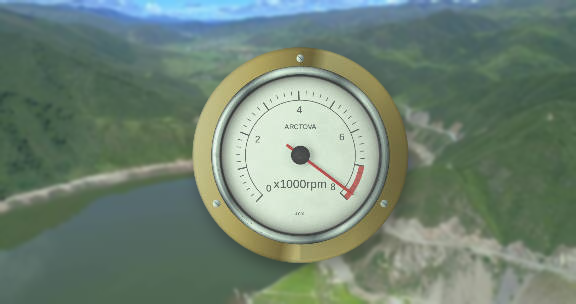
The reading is {"value": 7800, "unit": "rpm"}
